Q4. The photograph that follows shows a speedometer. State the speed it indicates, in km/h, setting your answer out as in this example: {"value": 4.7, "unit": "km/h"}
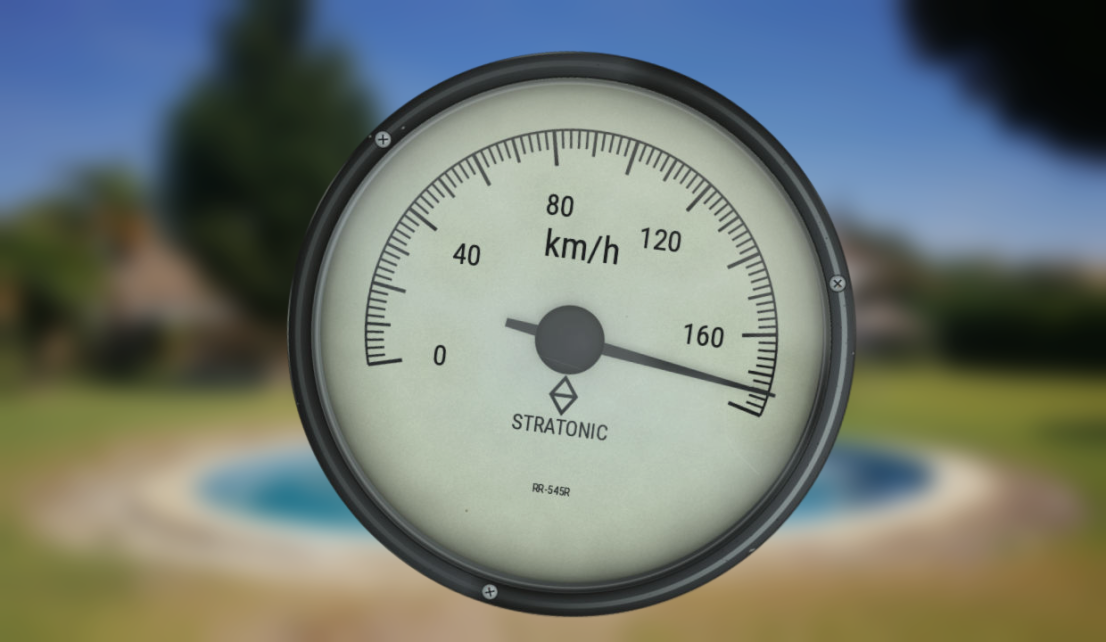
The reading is {"value": 174, "unit": "km/h"}
